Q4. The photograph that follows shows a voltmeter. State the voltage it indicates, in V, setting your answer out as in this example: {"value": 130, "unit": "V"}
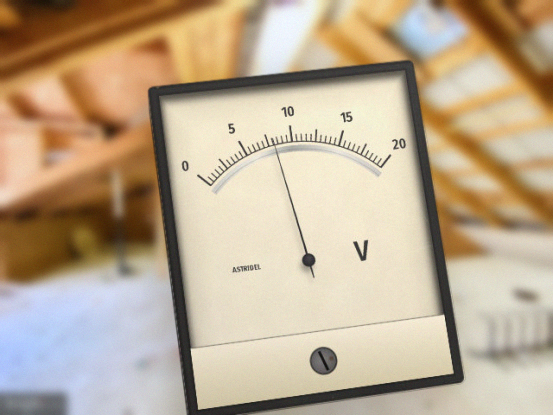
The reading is {"value": 8, "unit": "V"}
